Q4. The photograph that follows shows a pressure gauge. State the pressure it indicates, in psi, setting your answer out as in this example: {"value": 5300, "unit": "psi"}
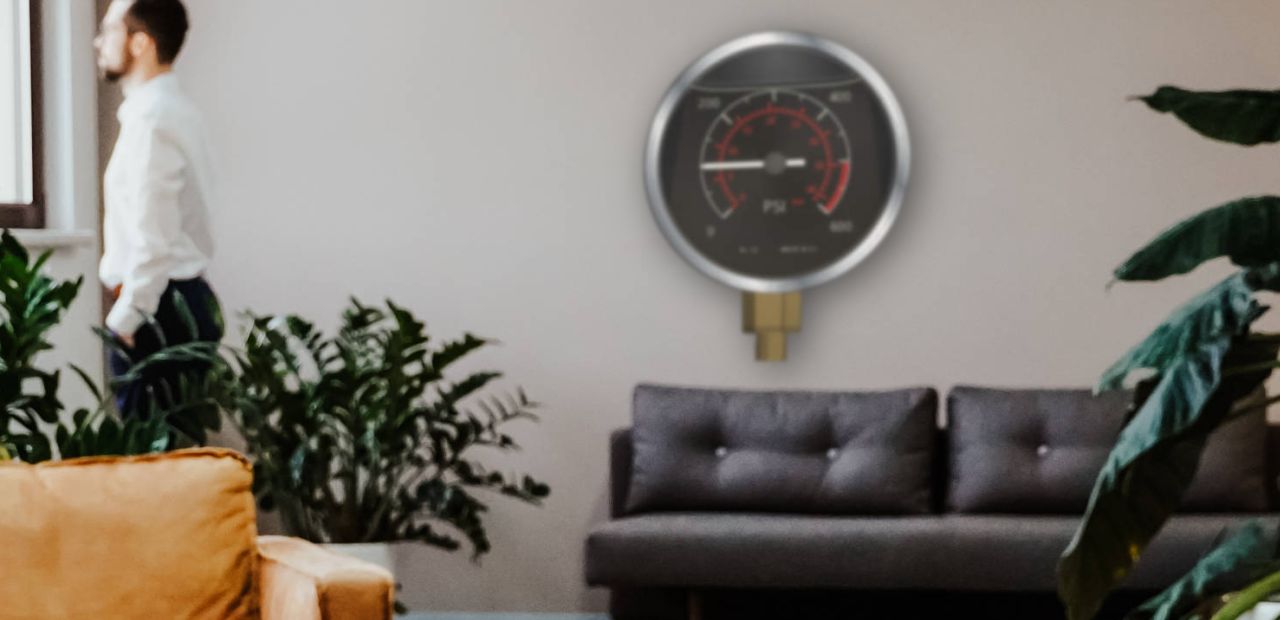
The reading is {"value": 100, "unit": "psi"}
